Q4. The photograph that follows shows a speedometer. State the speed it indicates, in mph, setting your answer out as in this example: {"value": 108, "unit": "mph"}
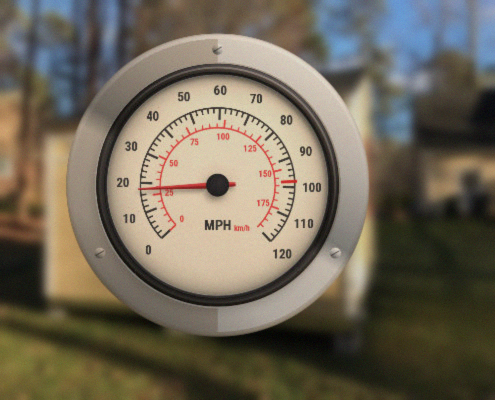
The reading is {"value": 18, "unit": "mph"}
